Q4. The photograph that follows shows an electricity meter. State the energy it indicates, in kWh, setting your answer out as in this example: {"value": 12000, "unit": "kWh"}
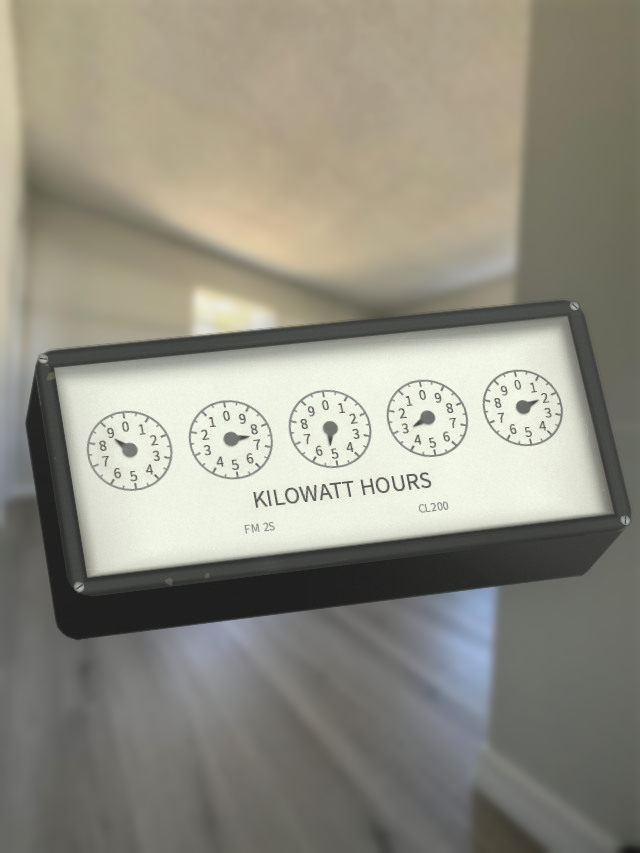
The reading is {"value": 87532, "unit": "kWh"}
